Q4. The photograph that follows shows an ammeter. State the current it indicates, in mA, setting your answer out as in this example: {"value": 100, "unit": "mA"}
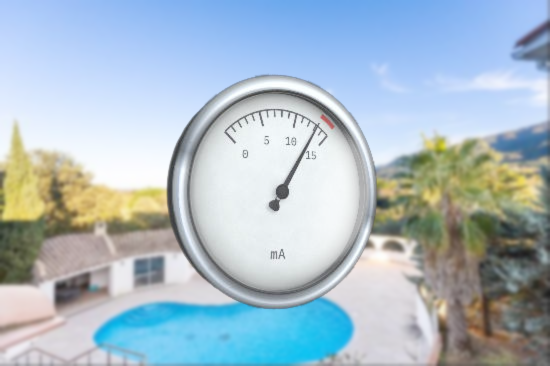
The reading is {"value": 13, "unit": "mA"}
